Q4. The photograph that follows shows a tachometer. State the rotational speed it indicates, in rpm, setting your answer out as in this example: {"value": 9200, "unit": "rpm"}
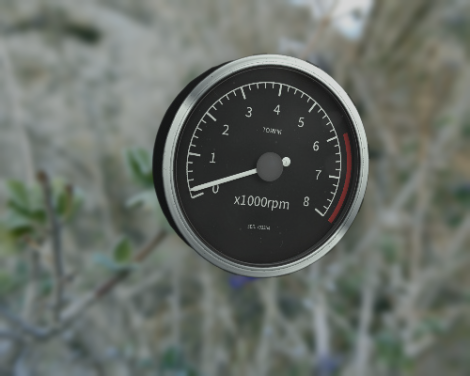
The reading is {"value": 200, "unit": "rpm"}
